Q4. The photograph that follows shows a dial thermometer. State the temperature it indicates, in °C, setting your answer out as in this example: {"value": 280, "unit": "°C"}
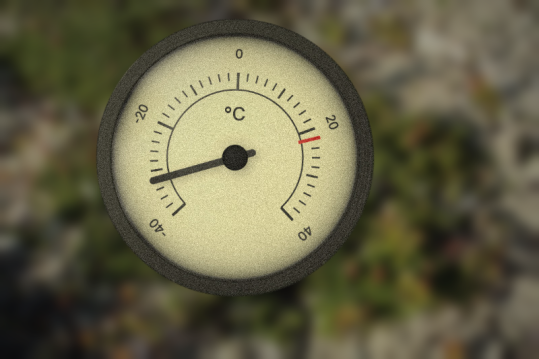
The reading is {"value": -32, "unit": "°C"}
